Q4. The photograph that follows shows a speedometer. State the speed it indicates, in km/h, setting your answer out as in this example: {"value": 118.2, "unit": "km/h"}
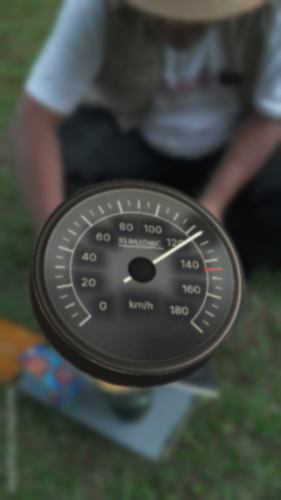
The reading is {"value": 125, "unit": "km/h"}
